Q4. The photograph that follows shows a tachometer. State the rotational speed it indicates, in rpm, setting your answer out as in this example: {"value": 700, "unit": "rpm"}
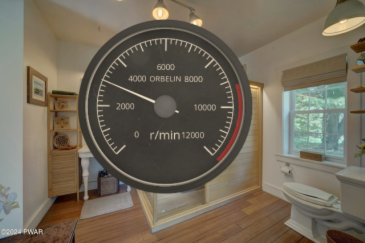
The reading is {"value": 3000, "unit": "rpm"}
